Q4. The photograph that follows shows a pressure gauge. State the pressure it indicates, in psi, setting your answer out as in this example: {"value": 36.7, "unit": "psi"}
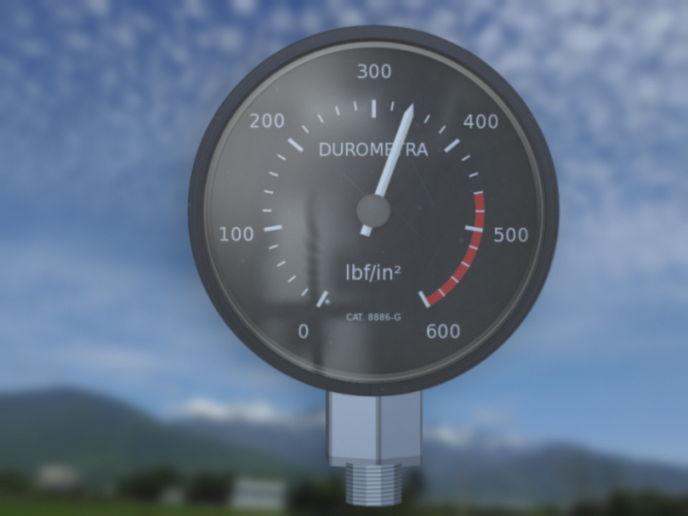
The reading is {"value": 340, "unit": "psi"}
